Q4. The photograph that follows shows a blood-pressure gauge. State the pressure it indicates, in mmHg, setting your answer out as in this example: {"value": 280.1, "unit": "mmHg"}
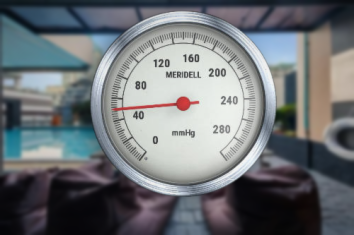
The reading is {"value": 50, "unit": "mmHg"}
